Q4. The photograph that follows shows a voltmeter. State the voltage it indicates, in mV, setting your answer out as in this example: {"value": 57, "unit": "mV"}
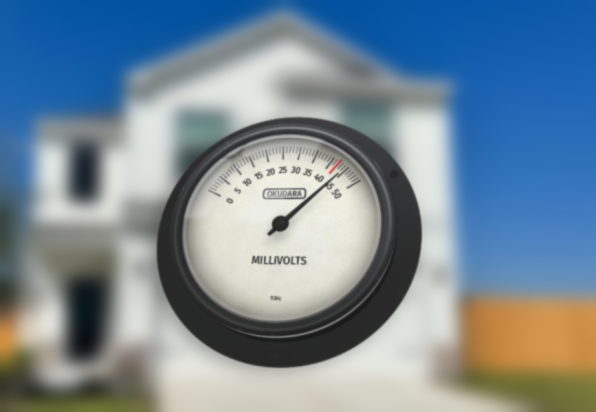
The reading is {"value": 45, "unit": "mV"}
